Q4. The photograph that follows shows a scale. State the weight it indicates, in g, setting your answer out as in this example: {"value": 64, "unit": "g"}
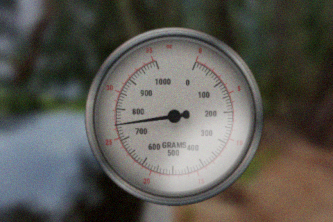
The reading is {"value": 750, "unit": "g"}
